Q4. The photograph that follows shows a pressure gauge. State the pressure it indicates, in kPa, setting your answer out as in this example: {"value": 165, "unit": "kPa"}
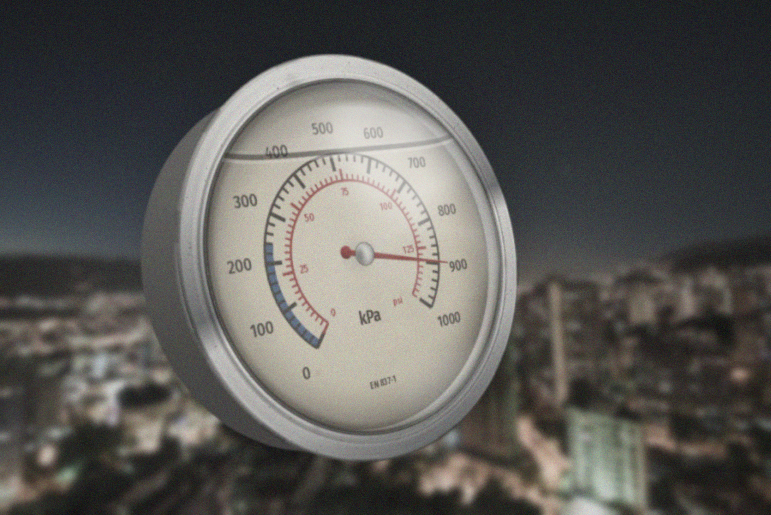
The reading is {"value": 900, "unit": "kPa"}
